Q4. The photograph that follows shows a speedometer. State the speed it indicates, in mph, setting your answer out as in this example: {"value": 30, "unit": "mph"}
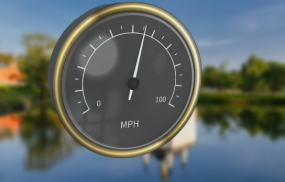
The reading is {"value": 55, "unit": "mph"}
